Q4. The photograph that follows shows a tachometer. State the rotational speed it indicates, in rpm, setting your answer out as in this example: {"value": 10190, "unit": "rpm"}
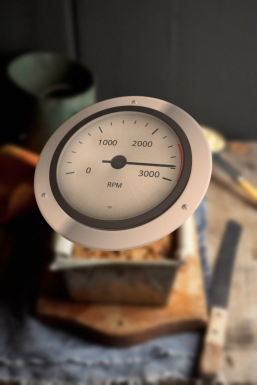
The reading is {"value": 2800, "unit": "rpm"}
